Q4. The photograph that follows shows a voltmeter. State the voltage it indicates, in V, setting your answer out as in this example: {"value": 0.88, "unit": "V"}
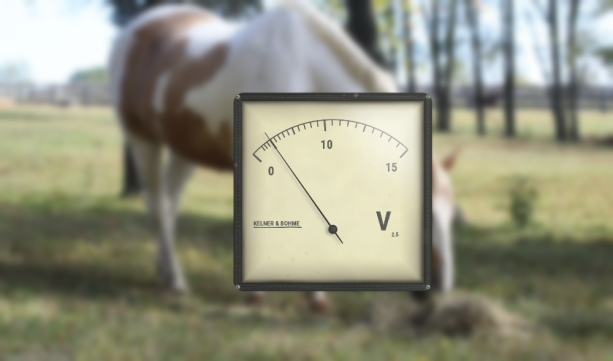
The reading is {"value": 5, "unit": "V"}
